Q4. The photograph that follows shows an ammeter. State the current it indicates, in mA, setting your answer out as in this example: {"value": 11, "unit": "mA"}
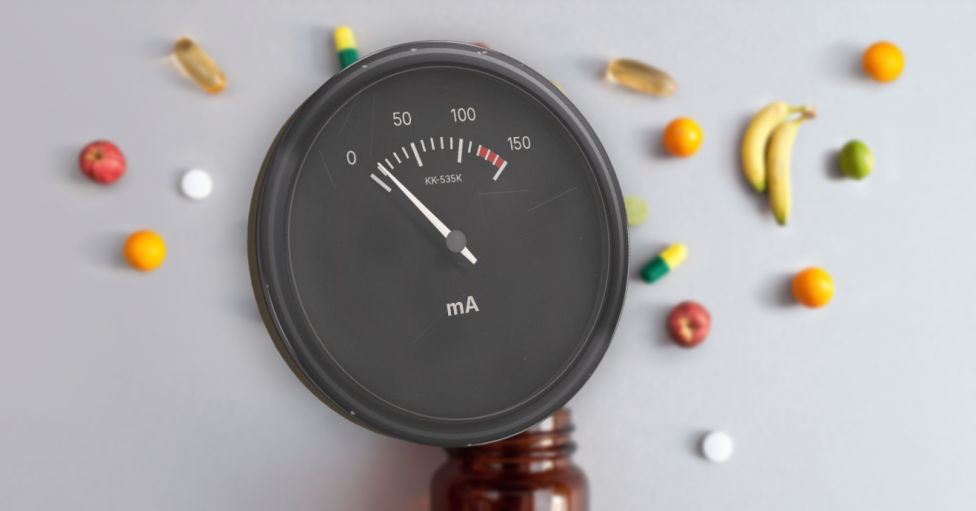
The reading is {"value": 10, "unit": "mA"}
